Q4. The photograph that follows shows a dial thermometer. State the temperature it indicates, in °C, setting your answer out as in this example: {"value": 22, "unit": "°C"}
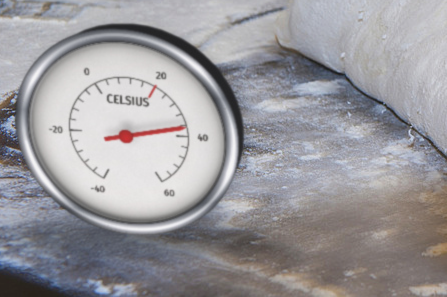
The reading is {"value": 36, "unit": "°C"}
